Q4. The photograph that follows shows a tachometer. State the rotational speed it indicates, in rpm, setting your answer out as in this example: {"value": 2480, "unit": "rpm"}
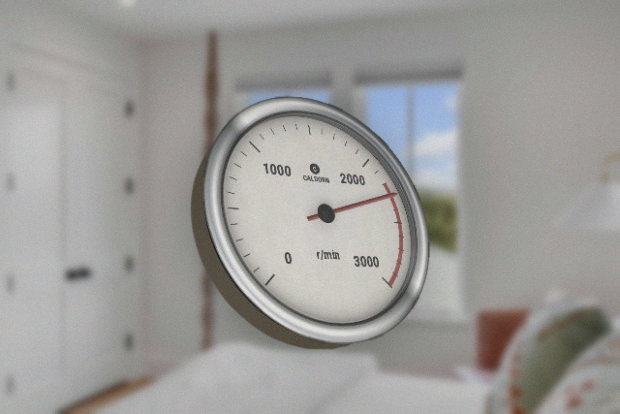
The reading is {"value": 2300, "unit": "rpm"}
